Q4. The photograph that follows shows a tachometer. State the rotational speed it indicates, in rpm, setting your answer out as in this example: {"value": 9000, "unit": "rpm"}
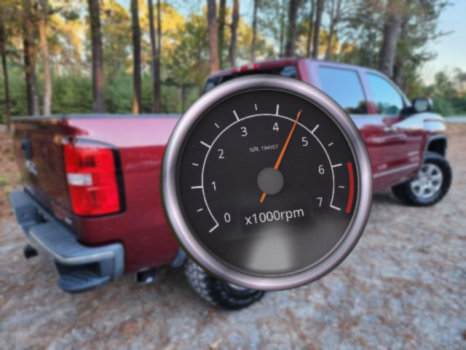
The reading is {"value": 4500, "unit": "rpm"}
